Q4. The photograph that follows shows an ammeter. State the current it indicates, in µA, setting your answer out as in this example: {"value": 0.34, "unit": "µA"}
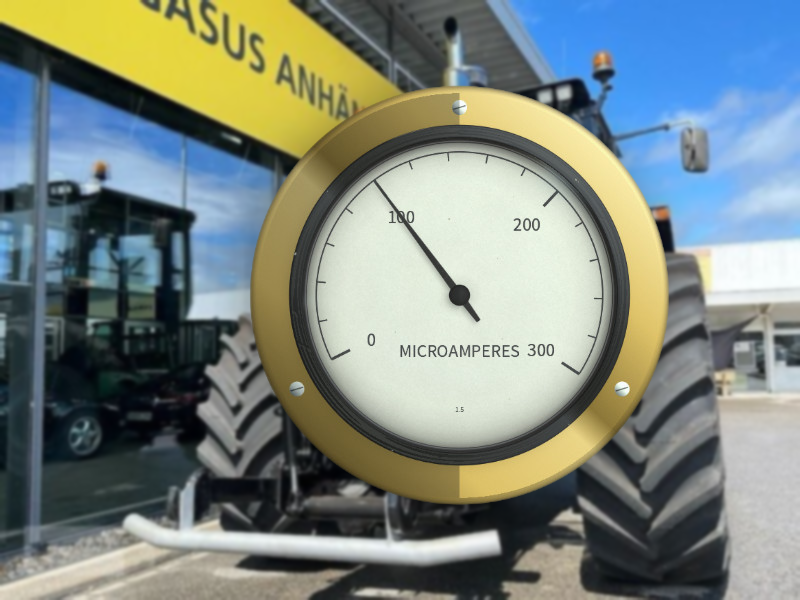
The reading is {"value": 100, "unit": "µA"}
